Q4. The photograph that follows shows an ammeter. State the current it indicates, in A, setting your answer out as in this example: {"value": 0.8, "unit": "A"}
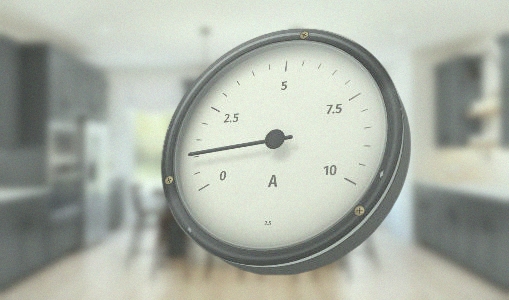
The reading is {"value": 1, "unit": "A"}
